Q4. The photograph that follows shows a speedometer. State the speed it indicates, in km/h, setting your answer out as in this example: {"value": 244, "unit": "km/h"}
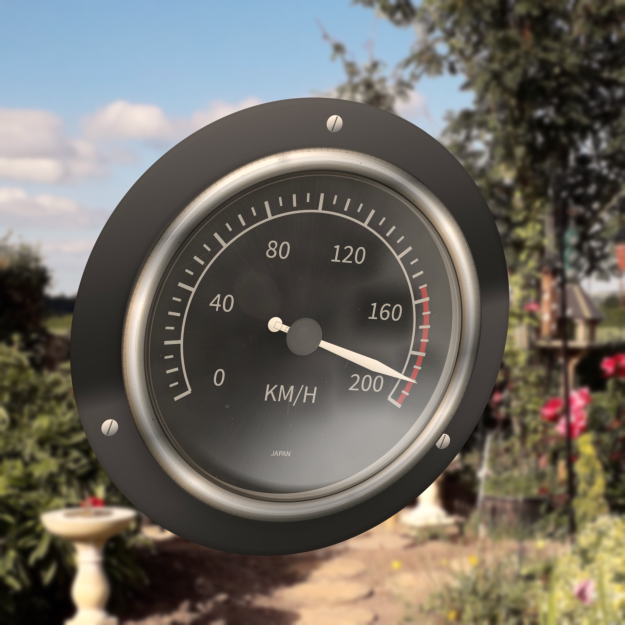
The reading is {"value": 190, "unit": "km/h"}
